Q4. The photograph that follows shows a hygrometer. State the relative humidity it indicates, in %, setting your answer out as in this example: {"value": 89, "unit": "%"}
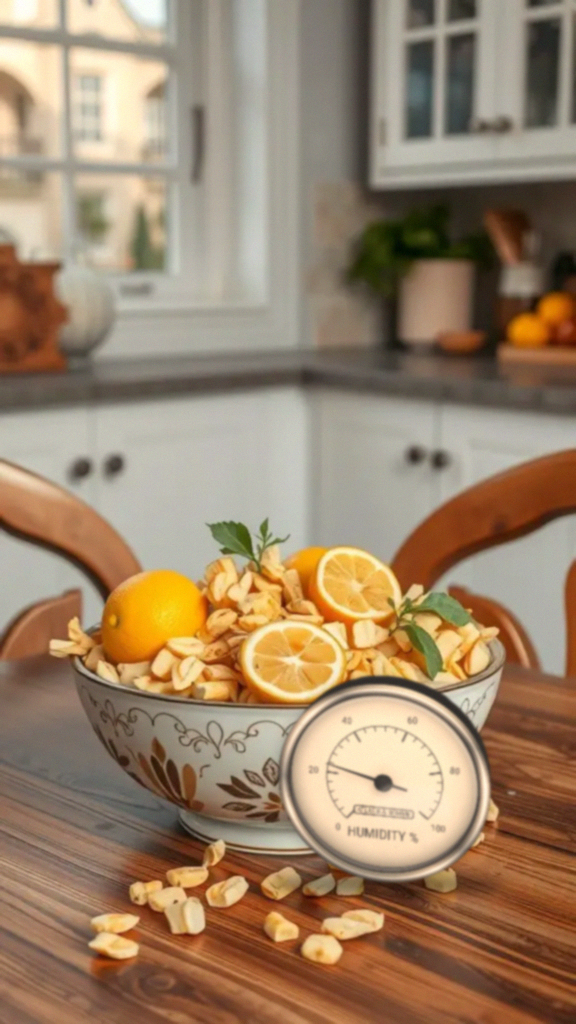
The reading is {"value": 24, "unit": "%"}
